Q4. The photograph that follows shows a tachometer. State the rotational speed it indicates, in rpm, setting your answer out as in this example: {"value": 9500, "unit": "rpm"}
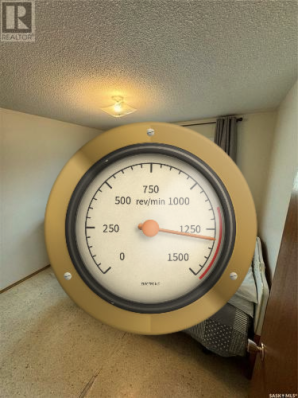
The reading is {"value": 1300, "unit": "rpm"}
